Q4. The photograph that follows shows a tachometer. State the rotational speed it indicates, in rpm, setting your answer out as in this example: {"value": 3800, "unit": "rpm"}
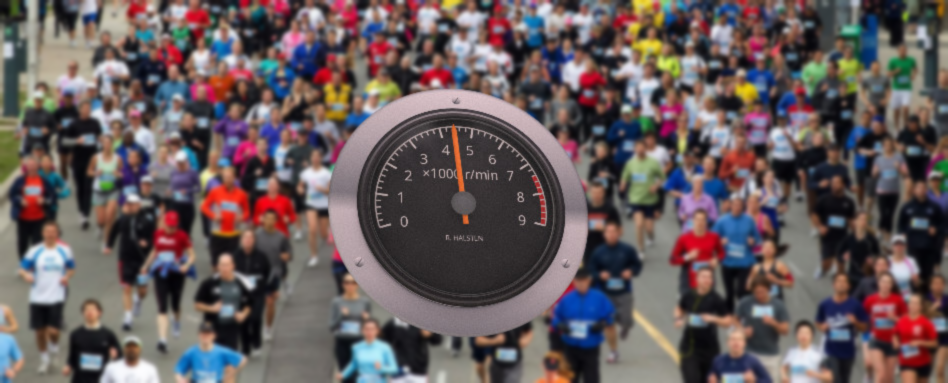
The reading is {"value": 4400, "unit": "rpm"}
